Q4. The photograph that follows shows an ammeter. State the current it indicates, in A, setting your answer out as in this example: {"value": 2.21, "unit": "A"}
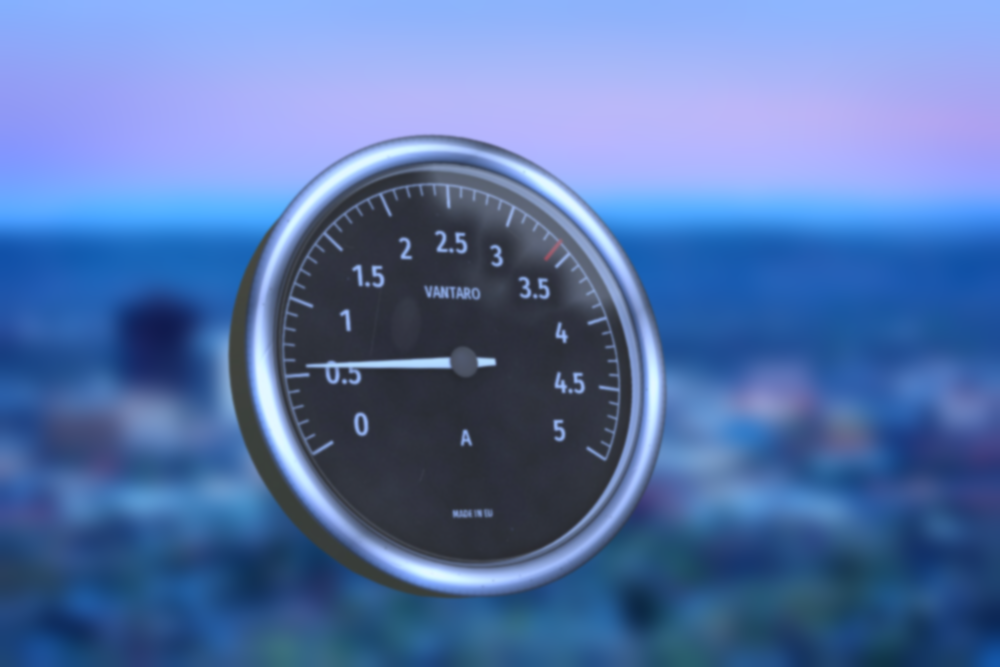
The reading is {"value": 0.55, "unit": "A"}
